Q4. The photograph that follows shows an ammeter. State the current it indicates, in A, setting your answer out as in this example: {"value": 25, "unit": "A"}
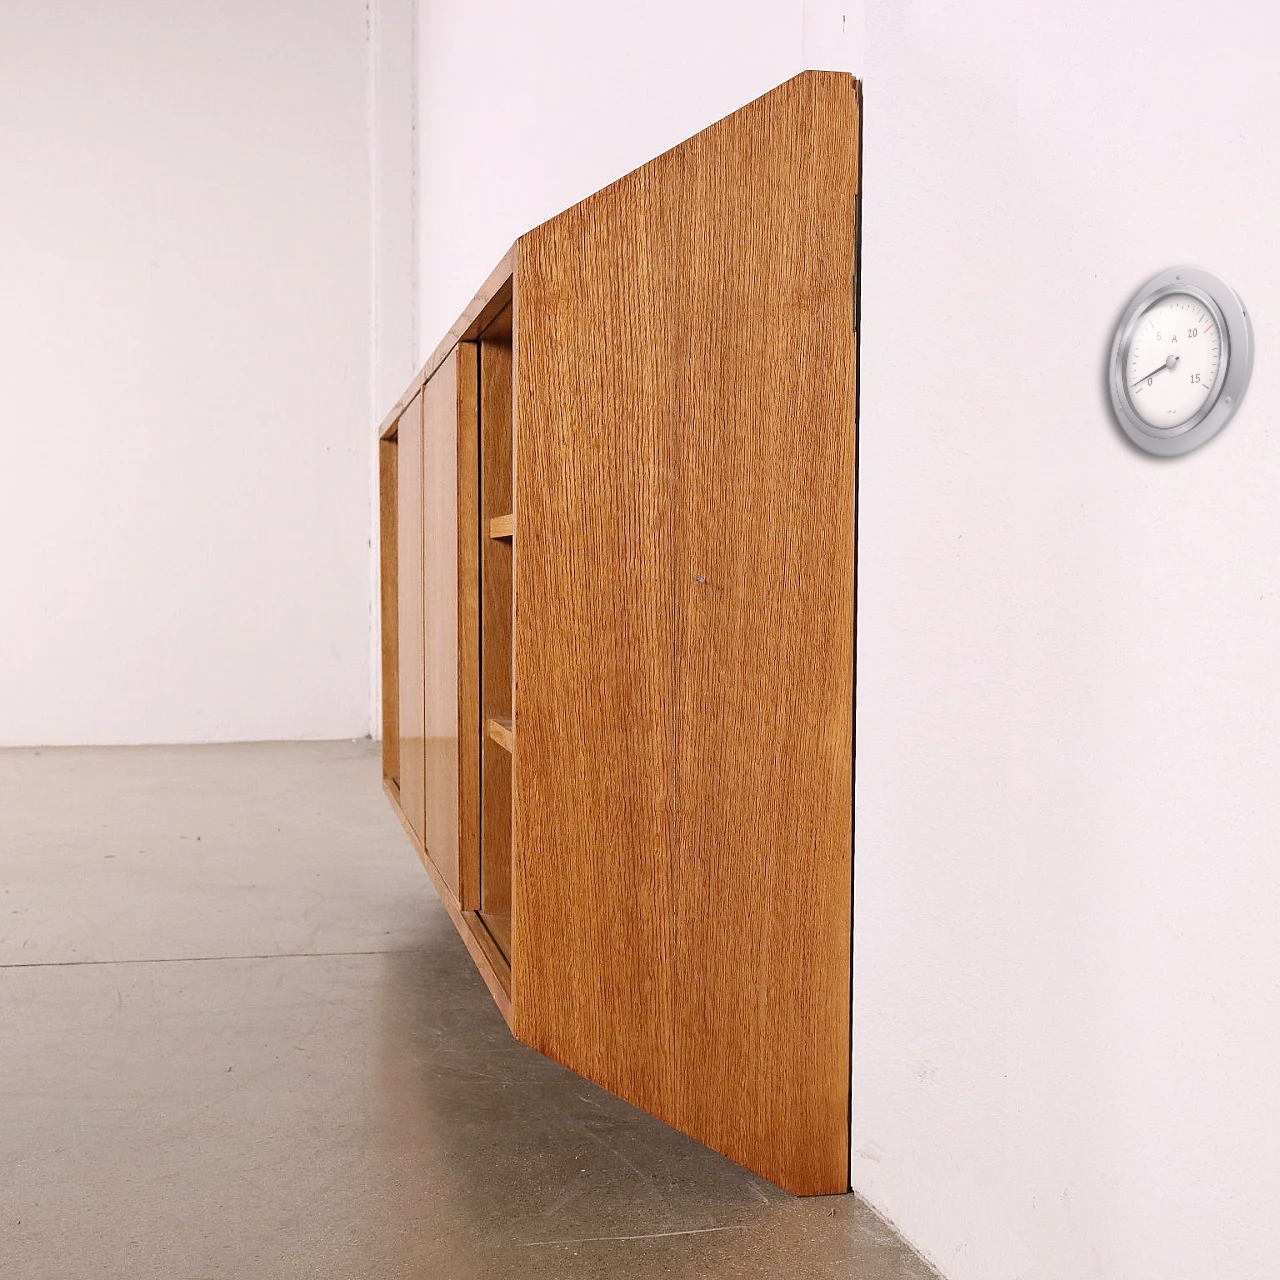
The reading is {"value": 0.5, "unit": "A"}
